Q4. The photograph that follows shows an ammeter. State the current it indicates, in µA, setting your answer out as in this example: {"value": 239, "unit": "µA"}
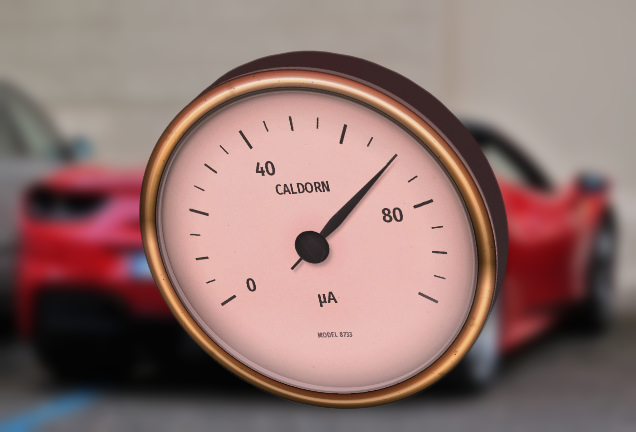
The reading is {"value": 70, "unit": "µA"}
